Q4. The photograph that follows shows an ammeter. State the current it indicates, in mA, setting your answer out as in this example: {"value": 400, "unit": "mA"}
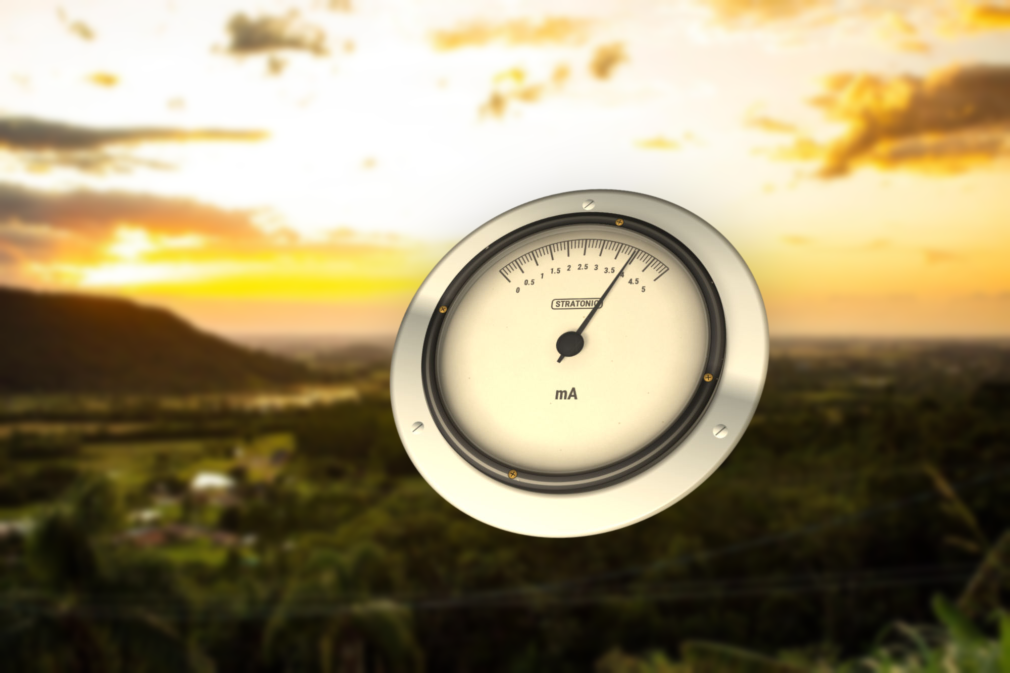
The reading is {"value": 4, "unit": "mA"}
